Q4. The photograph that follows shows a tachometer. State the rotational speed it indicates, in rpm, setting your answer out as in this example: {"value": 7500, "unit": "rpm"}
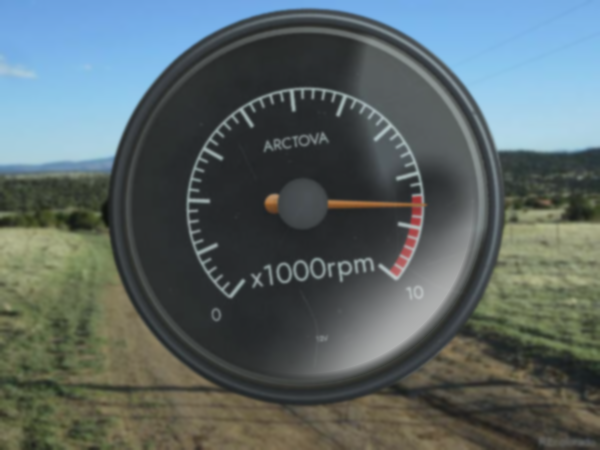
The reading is {"value": 8600, "unit": "rpm"}
